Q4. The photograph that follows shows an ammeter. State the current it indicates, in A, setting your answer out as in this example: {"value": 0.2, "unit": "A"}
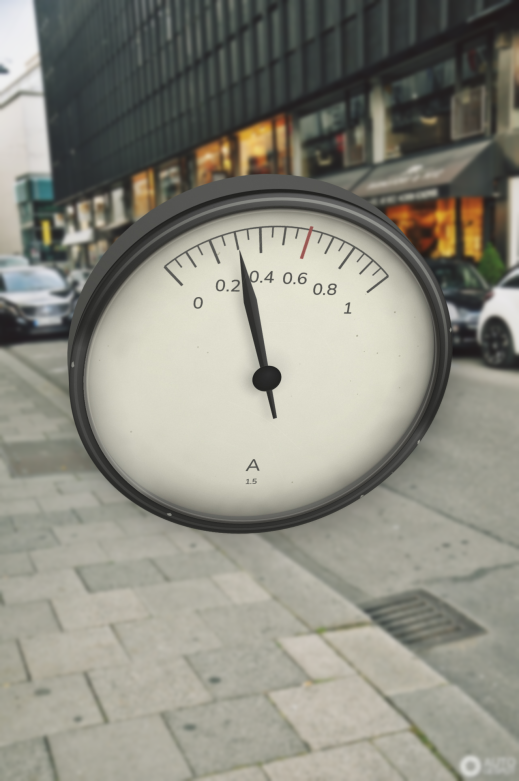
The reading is {"value": 0.3, "unit": "A"}
